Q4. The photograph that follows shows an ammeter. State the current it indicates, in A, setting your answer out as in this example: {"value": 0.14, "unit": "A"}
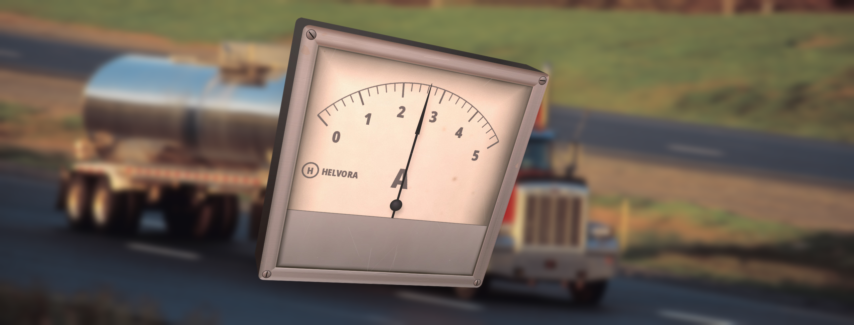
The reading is {"value": 2.6, "unit": "A"}
